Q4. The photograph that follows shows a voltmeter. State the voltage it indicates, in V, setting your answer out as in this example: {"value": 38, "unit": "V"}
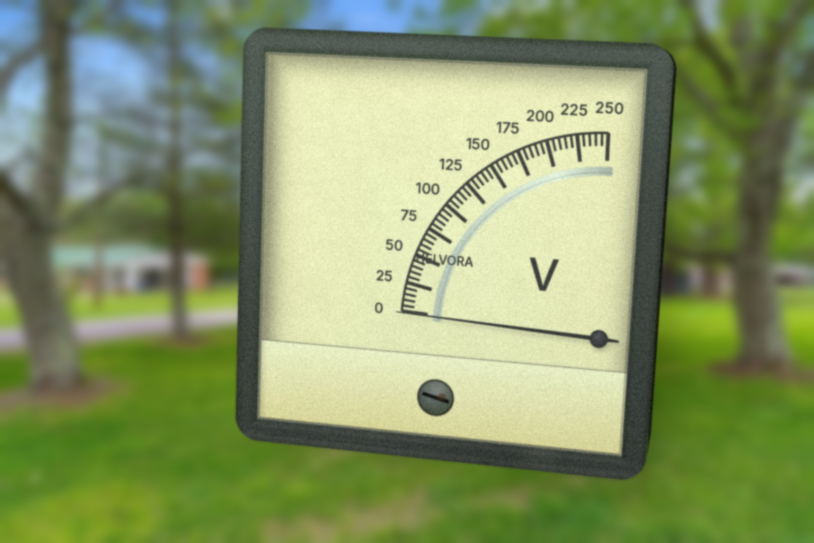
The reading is {"value": 0, "unit": "V"}
